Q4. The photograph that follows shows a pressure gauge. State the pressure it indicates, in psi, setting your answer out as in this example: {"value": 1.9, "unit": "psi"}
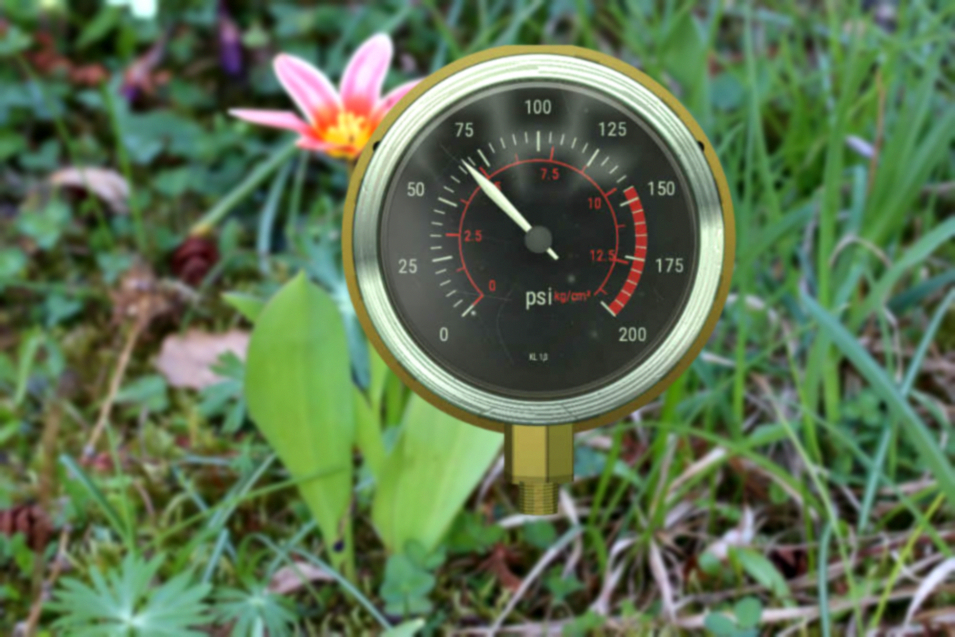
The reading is {"value": 67.5, "unit": "psi"}
